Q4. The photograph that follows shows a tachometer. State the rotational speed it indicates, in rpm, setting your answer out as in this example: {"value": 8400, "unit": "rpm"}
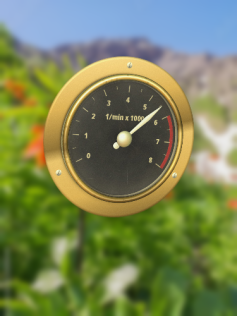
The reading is {"value": 5500, "unit": "rpm"}
